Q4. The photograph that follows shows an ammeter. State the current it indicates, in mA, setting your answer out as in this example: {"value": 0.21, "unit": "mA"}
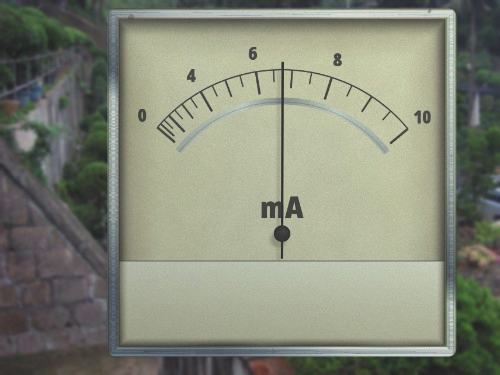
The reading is {"value": 6.75, "unit": "mA"}
